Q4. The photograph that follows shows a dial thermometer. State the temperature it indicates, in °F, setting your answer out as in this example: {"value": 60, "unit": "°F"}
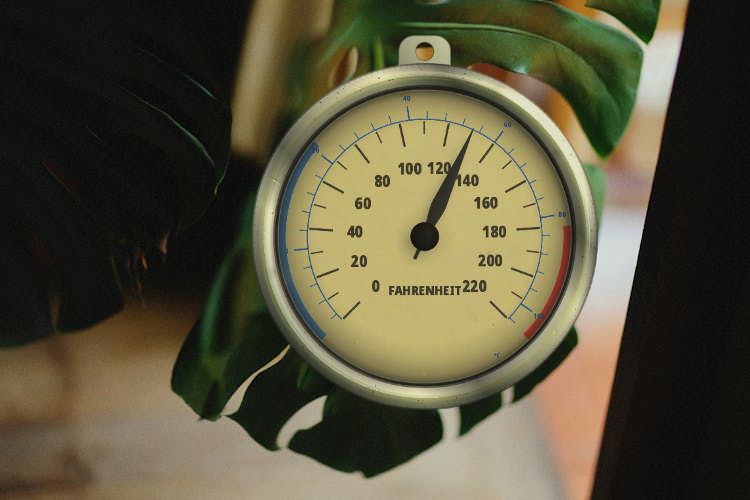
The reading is {"value": 130, "unit": "°F"}
